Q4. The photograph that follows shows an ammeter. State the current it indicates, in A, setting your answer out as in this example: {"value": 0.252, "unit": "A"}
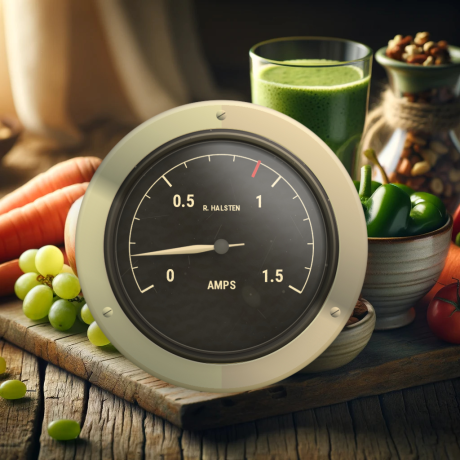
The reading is {"value": 0.15, "unit": "A"}
